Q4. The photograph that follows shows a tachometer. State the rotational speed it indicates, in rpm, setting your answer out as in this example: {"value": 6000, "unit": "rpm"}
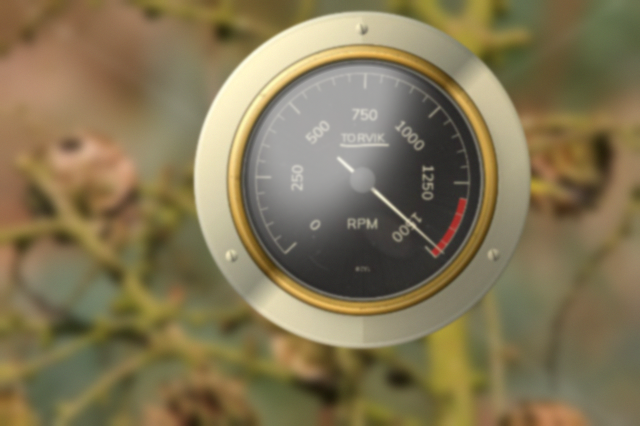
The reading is {"value": 1475, "unit": "rpm"}
